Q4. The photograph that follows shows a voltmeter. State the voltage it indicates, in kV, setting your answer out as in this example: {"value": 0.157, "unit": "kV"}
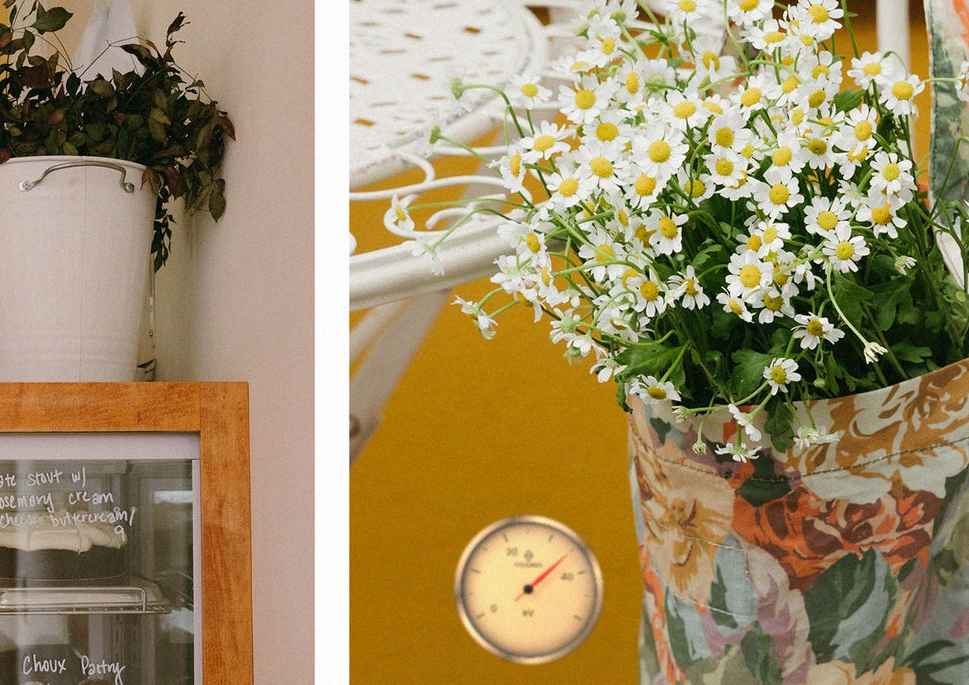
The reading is {"value": 35, "unit": "kV"}
